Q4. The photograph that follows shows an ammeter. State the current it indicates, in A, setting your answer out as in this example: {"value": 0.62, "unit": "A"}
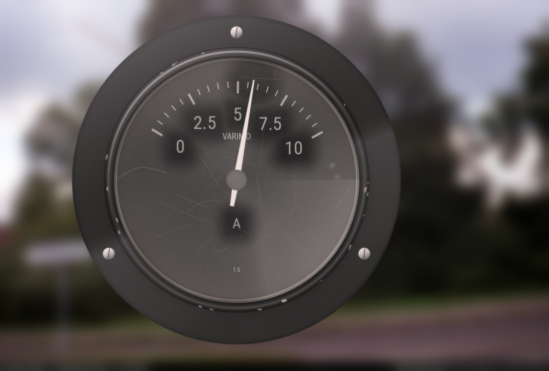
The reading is {"value": 5.75, "unit": "A"}
